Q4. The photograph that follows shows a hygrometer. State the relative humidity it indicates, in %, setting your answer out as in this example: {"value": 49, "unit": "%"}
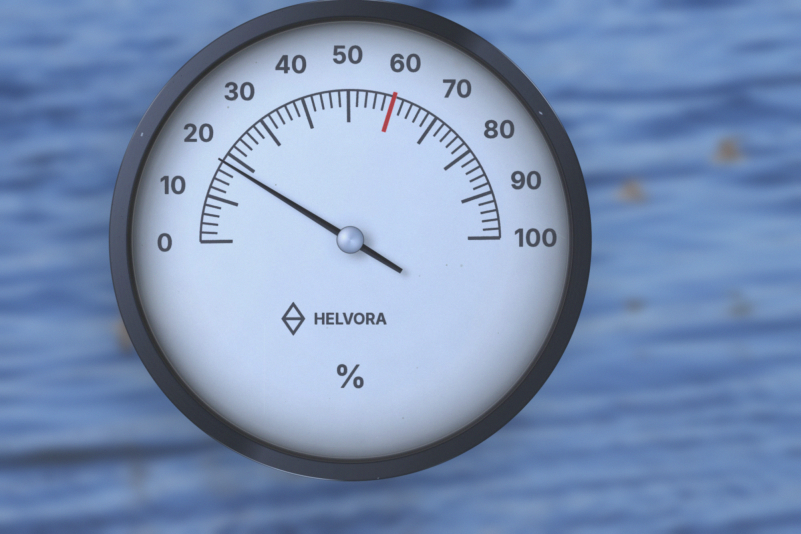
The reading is {"value": 18, "unit": "%"}
